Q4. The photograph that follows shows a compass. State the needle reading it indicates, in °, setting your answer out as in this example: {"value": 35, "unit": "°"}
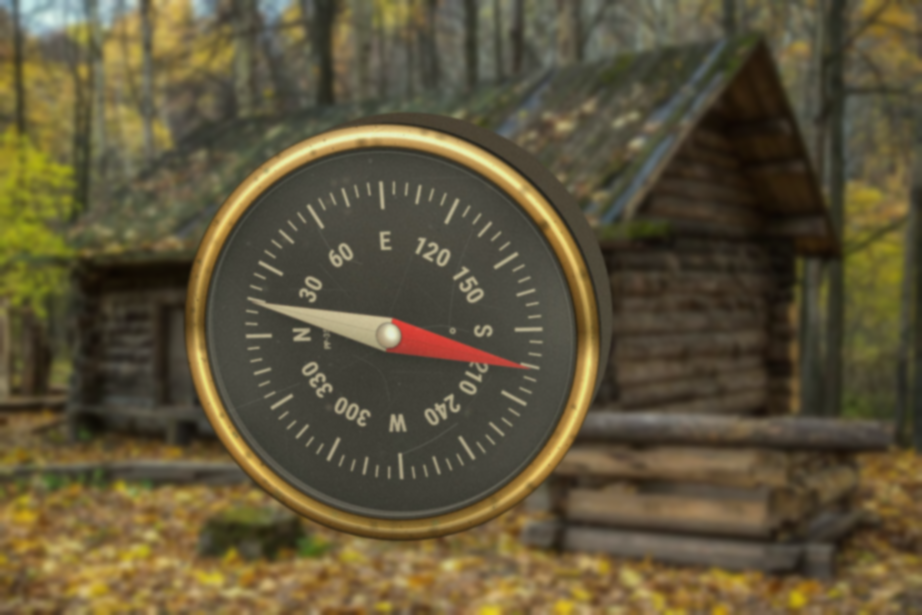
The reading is {"value": 195, "unit": "°"}
